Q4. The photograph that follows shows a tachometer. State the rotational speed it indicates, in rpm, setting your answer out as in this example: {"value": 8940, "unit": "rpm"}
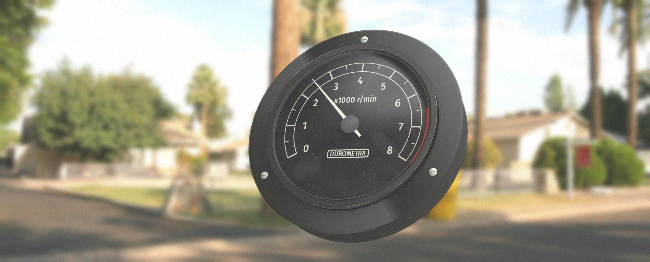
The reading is {"value": 2500, "unit": "rpm"}
